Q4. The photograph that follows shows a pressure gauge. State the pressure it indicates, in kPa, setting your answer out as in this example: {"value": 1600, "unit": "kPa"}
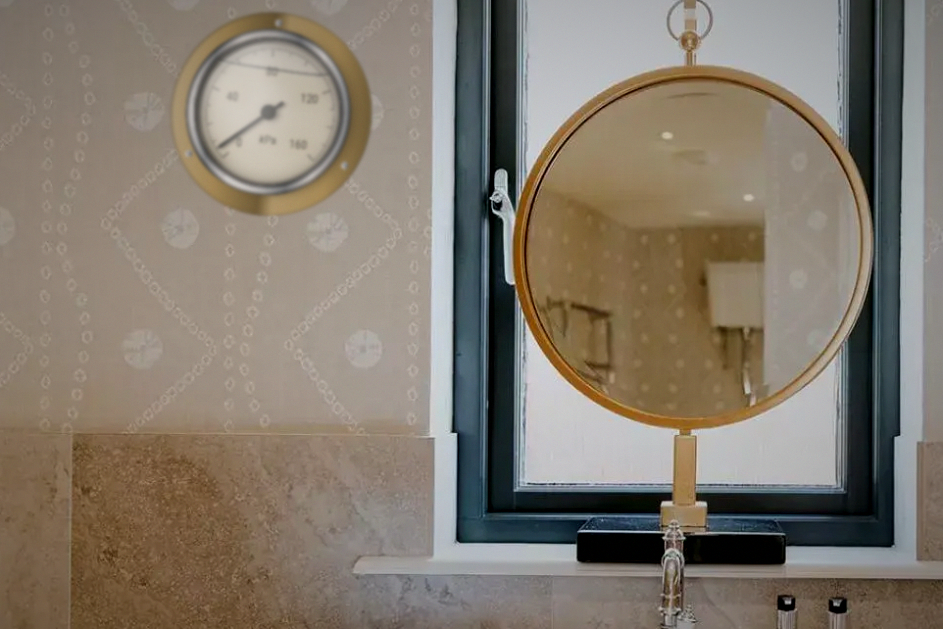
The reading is {"value": 5, "unit": "kPa"}
